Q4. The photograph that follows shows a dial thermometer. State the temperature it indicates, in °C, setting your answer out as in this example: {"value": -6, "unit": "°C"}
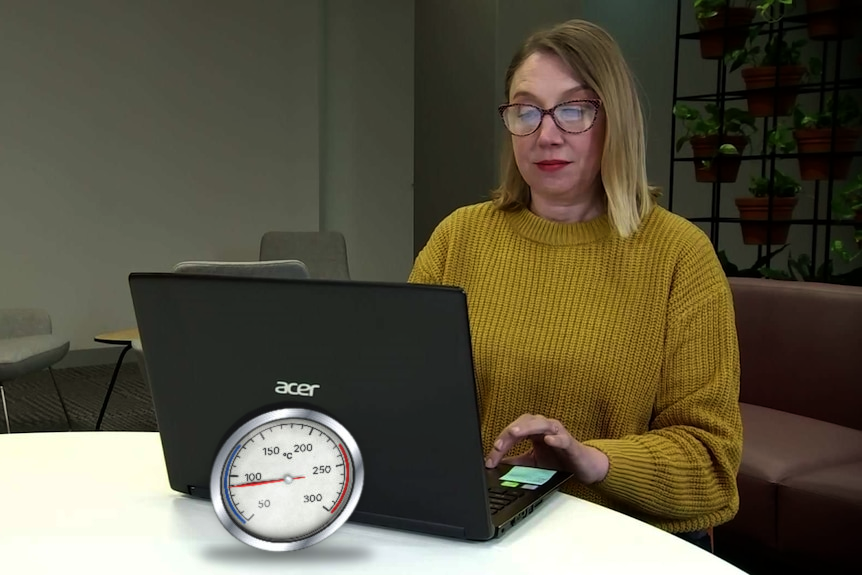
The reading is {"value": 90, "unit": "°C"}
